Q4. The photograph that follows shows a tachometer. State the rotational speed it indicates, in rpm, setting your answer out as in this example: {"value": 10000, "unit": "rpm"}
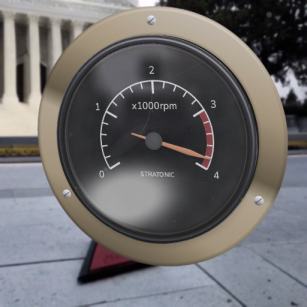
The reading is {"value": 3800, "unit": "rpm"}
